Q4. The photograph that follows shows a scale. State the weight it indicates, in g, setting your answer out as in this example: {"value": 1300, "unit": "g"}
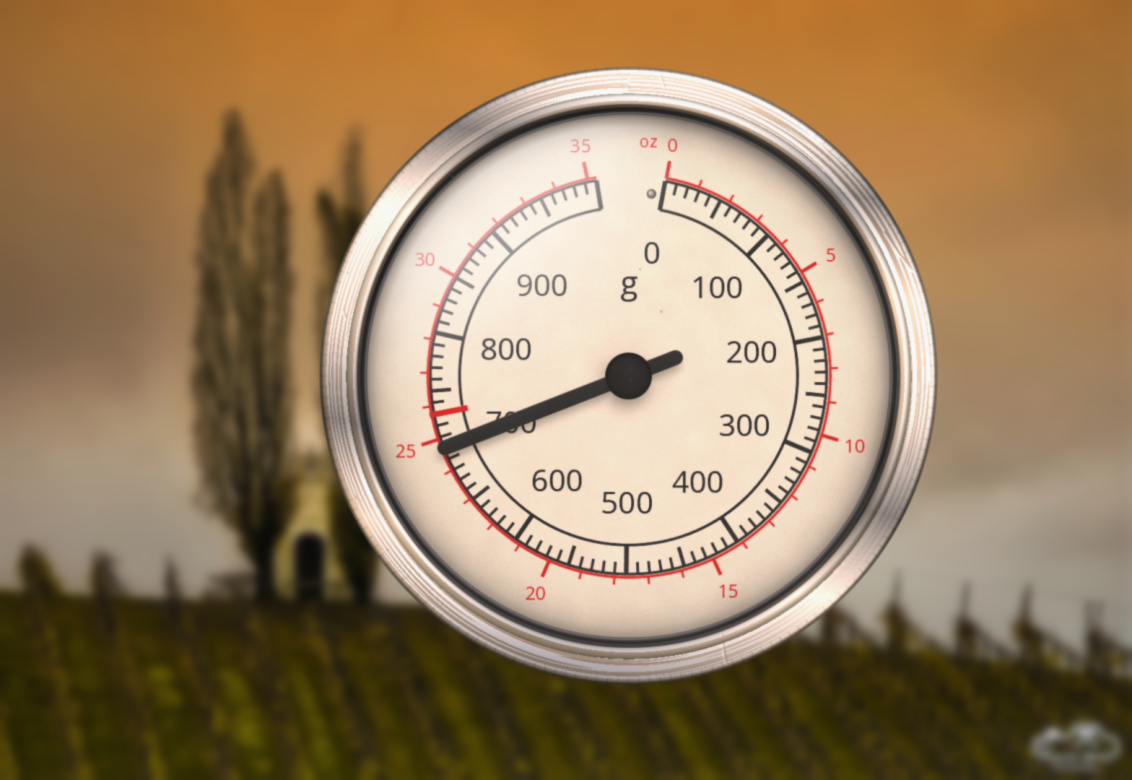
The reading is {"value": 700, "unit": "g"}
